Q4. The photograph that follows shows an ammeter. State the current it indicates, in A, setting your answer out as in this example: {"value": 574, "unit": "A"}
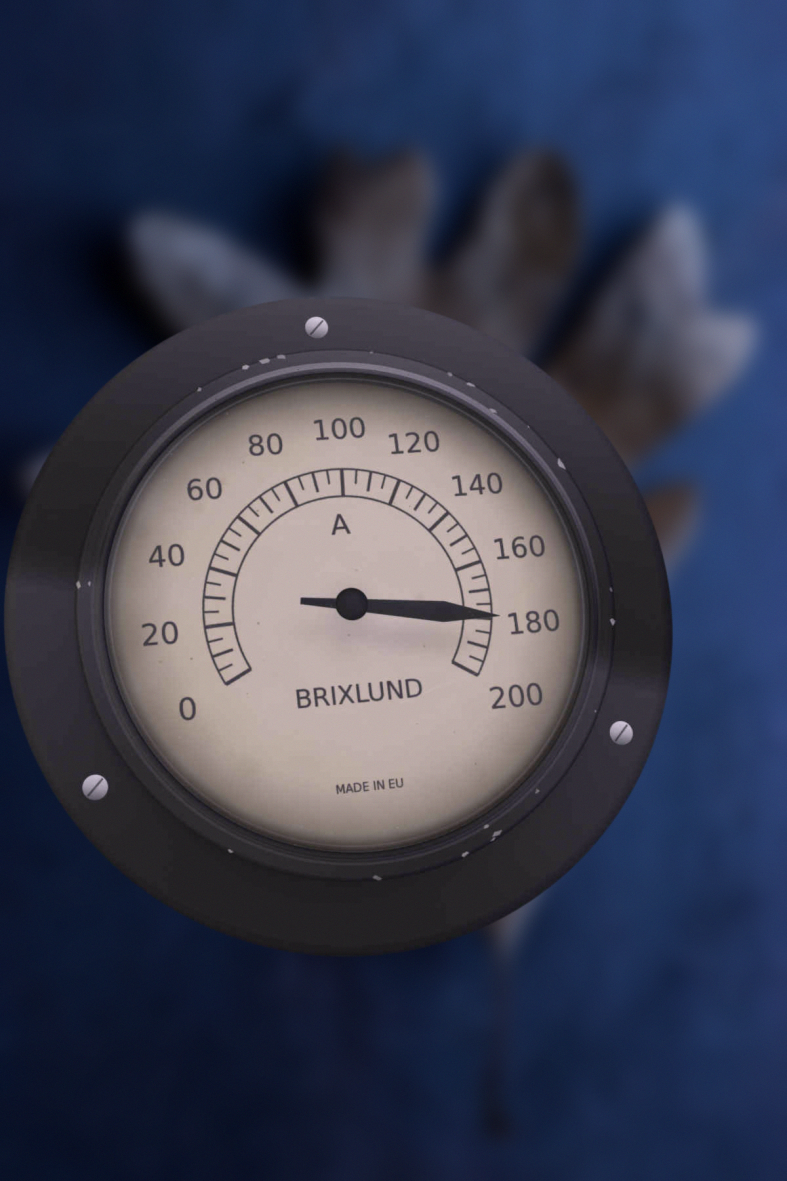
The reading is {"value": 180, "unit": "A"}
